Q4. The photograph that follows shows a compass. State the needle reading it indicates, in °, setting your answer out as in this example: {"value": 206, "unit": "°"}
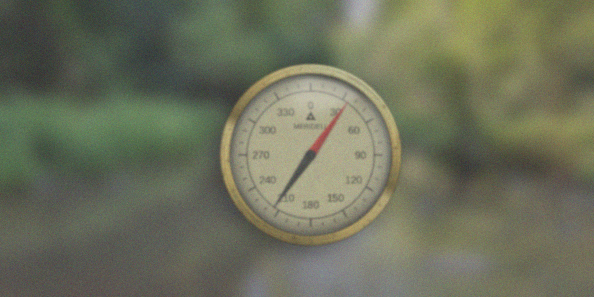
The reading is {"value": 35, "unit": "°"}
